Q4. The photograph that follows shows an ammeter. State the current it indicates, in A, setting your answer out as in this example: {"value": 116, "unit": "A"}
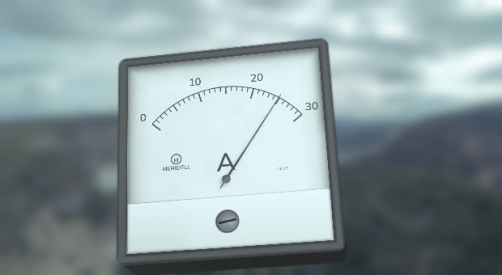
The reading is {"value": 25, "unit": "A"}
